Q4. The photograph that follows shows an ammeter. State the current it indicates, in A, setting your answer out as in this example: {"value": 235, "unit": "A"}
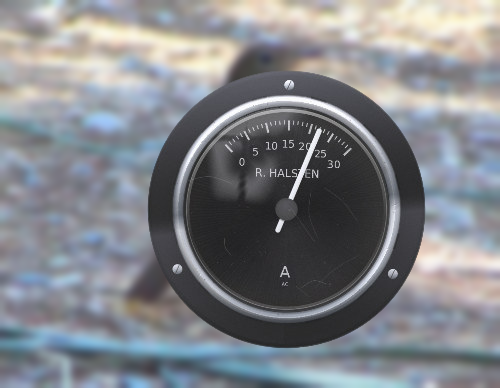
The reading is {"value": 22, "unit": "A"}
